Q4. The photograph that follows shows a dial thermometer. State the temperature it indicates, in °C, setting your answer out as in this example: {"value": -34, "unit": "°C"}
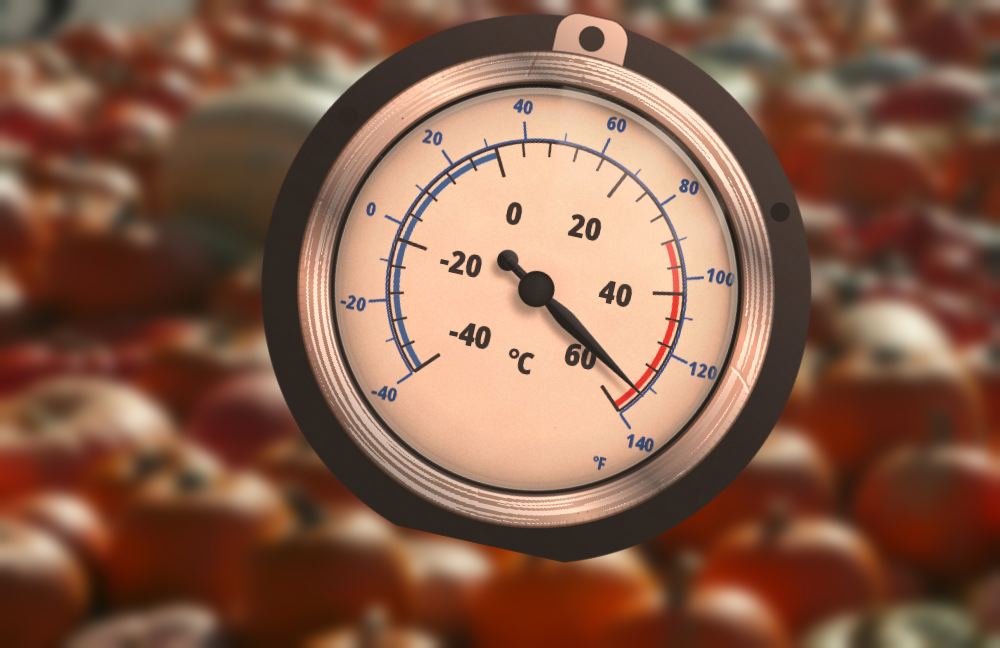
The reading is {"value": 56, "unit": "°C"}
